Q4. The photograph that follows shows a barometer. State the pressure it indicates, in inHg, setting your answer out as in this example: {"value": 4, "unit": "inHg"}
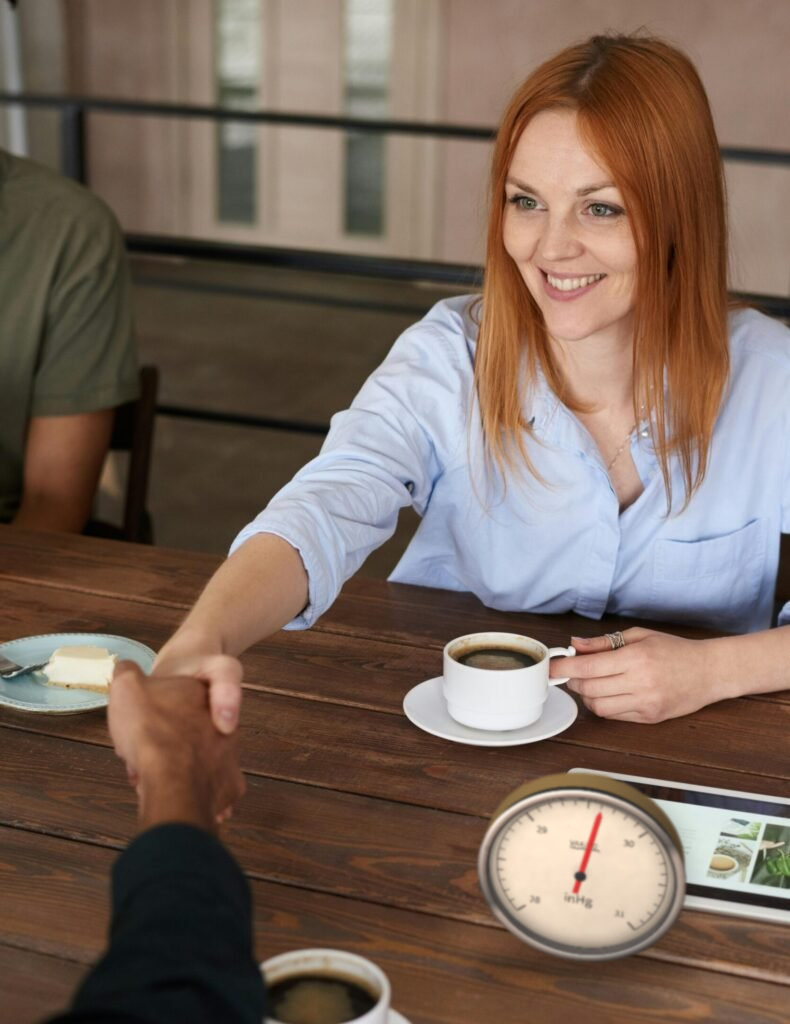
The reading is {"value": 29.6, "unit": "inHg"}
